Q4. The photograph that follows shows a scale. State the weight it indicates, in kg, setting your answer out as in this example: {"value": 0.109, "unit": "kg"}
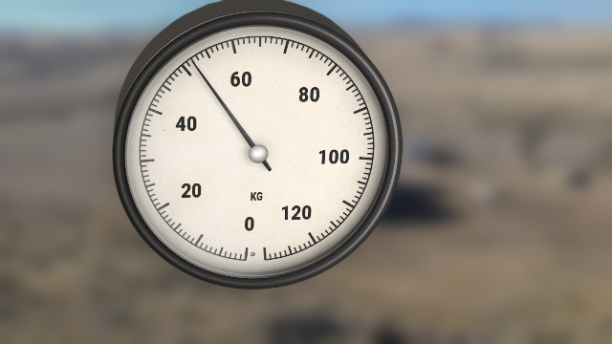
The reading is {"value": 52, "unit": "kg"}
